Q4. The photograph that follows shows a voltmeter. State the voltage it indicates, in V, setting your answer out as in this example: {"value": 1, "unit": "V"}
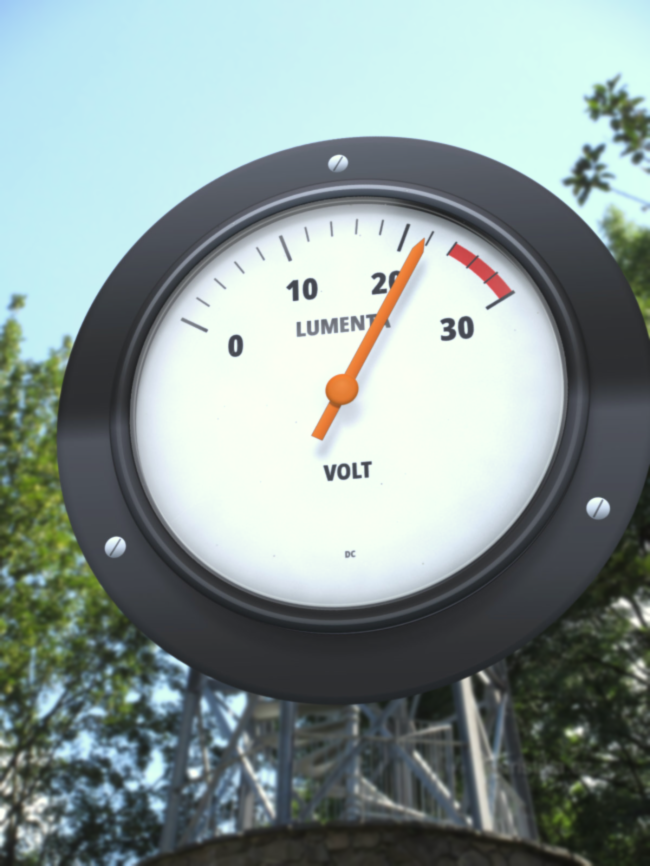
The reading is {"value": 22, "unit": "V"}
